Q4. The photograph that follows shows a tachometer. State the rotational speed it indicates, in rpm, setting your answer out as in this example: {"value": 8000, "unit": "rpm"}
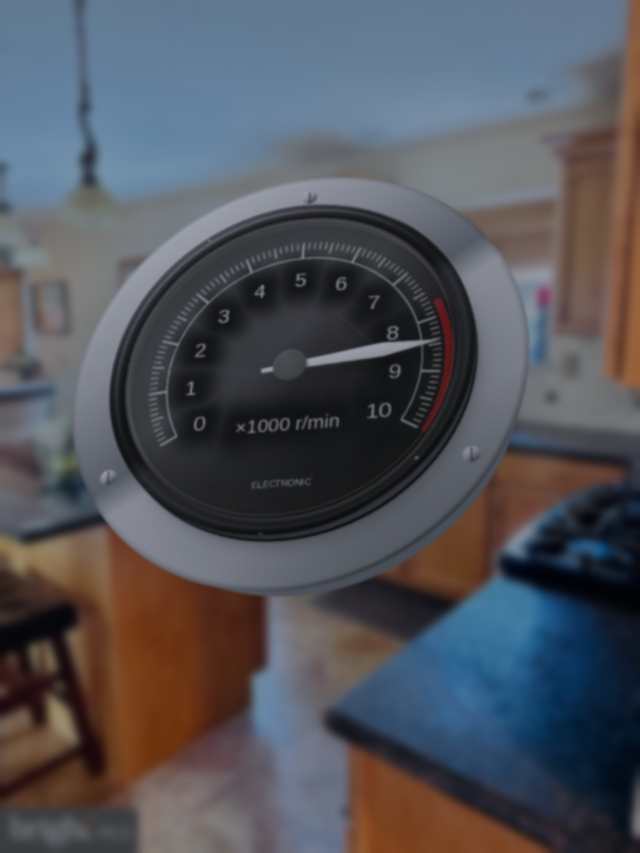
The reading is {"value": 8500, "unit": "rpm"}
